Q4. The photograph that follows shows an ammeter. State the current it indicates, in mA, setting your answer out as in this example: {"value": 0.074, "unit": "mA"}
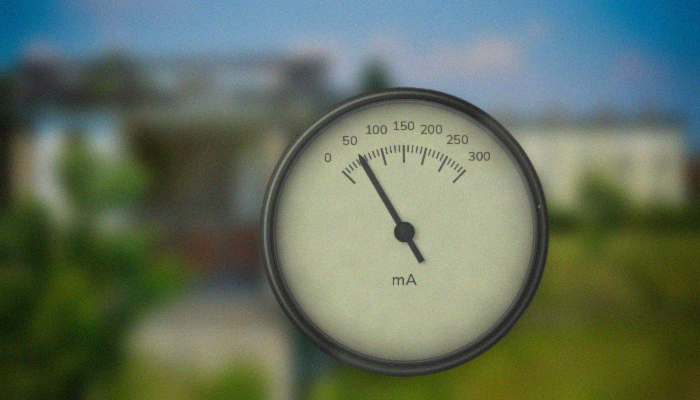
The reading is {"value": 50, "unit": "mA"}
